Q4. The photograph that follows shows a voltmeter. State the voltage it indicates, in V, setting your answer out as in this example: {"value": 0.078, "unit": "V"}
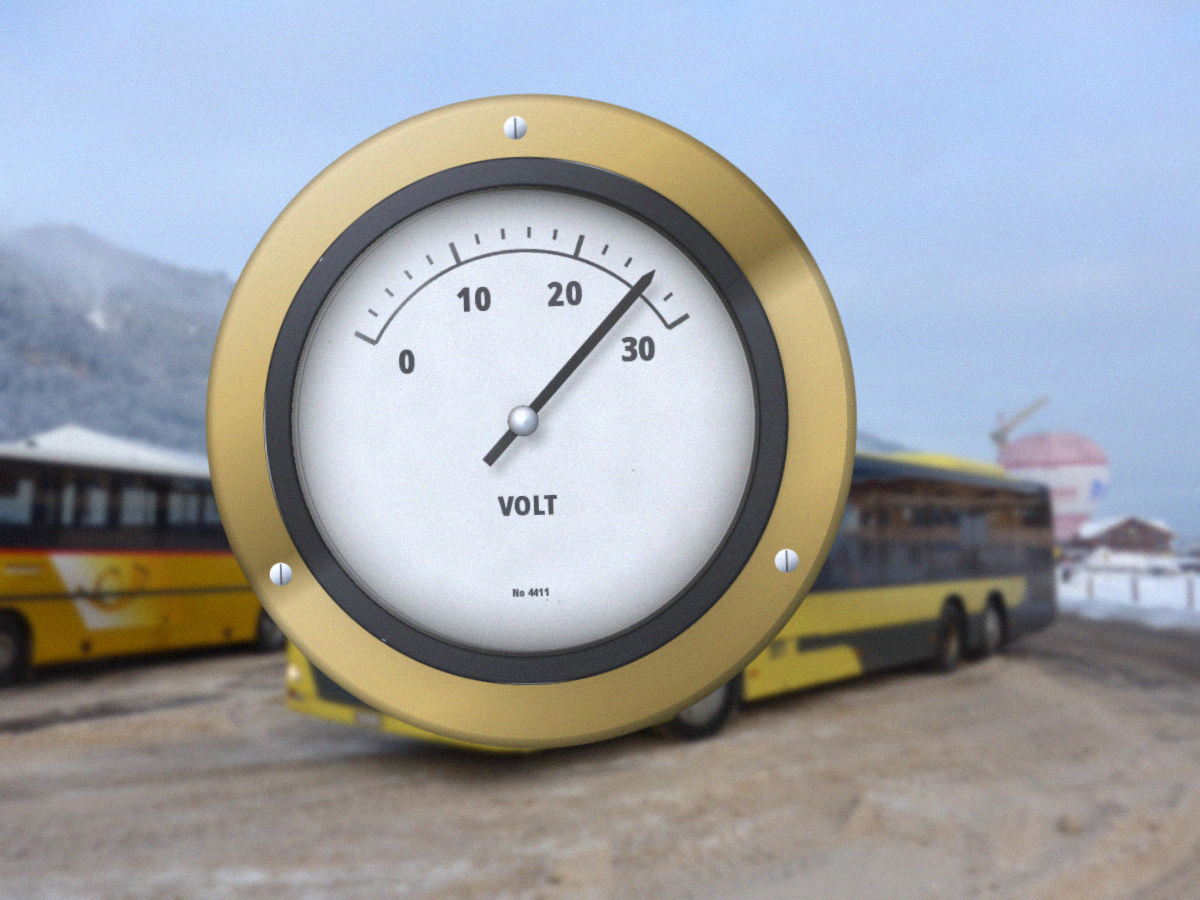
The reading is {"value": 26, "unit": "V"}
